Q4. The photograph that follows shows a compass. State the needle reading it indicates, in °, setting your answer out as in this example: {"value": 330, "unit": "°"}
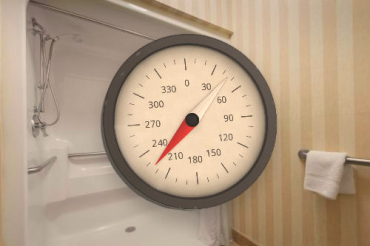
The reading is {"value": 225, "unit": "°"}
